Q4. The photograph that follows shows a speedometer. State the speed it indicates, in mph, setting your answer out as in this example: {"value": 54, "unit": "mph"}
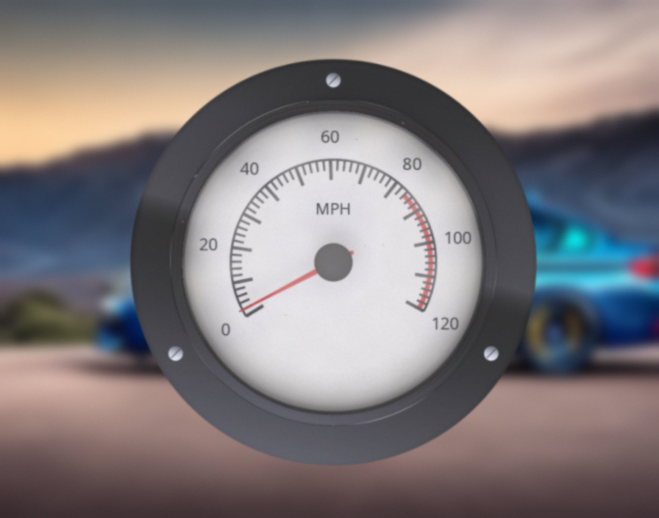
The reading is {"value": 2, "unit": "mph"}
